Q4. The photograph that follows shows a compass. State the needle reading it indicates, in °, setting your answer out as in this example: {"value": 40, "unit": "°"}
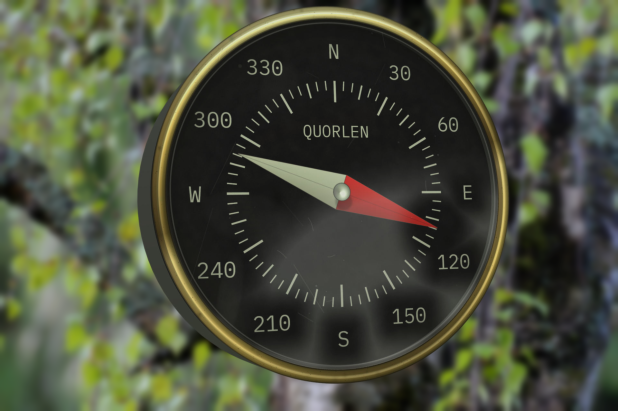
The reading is {"value": 110, "unit": "°"}
